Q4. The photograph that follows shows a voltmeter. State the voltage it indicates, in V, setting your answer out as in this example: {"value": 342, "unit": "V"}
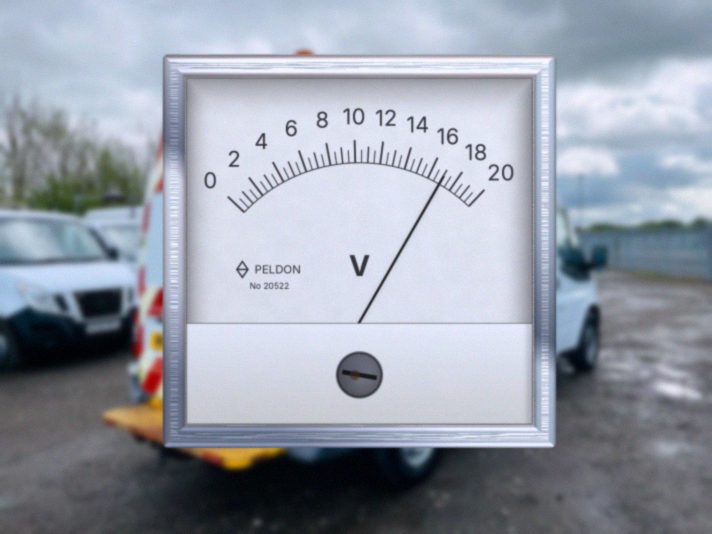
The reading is {"value": 17, "unit": "V"}
